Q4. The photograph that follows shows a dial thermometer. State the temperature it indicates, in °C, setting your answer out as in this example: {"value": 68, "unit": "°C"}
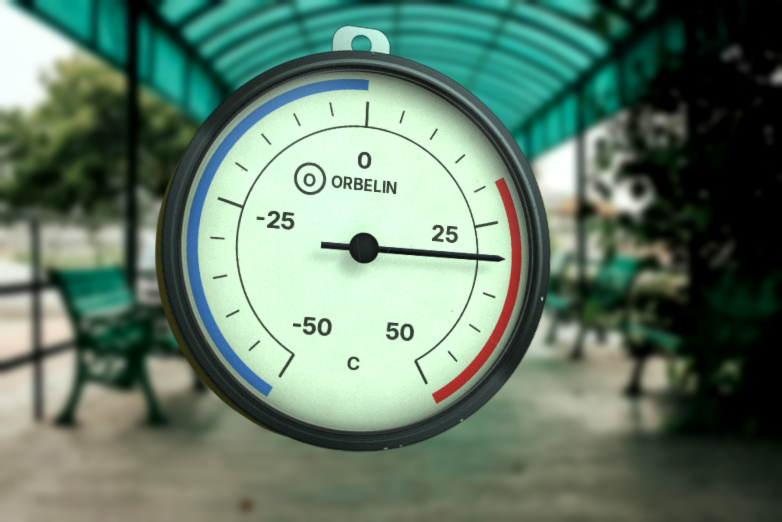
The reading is {"value": 30, "unit": "°C"}
